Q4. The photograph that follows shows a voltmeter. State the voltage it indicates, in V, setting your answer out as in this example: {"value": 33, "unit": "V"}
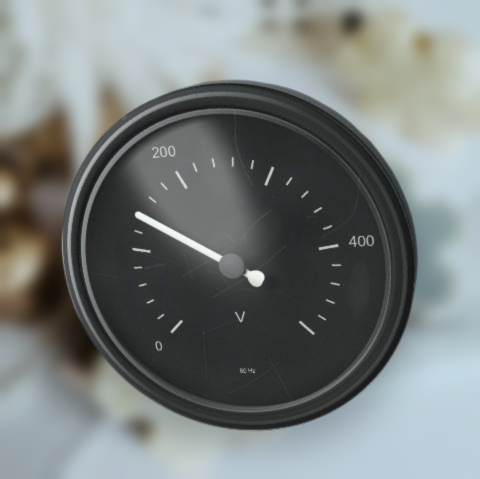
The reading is {"value": 140, "unit": "V"}
